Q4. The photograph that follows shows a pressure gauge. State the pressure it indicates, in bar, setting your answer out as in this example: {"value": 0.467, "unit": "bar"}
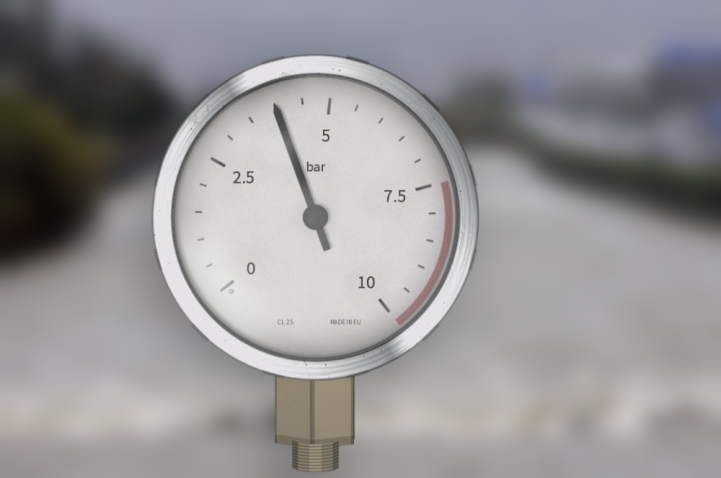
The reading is {"value": 4, "unit": "bar"}
